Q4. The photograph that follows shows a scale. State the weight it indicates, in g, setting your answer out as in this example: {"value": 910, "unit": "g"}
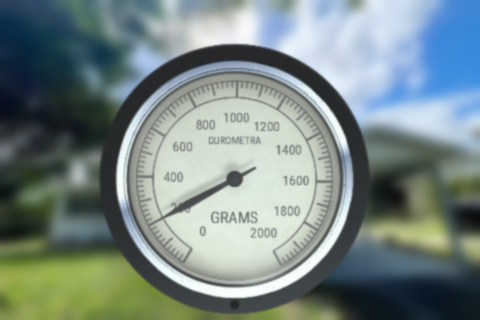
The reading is {"value": 200, "unit": "g"}
